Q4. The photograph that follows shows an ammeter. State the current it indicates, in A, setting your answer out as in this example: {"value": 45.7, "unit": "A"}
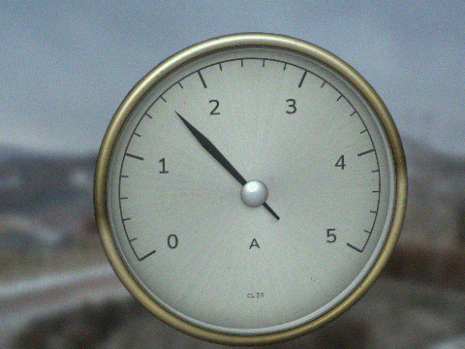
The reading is {"value": 1.6, "unit": "A"}
